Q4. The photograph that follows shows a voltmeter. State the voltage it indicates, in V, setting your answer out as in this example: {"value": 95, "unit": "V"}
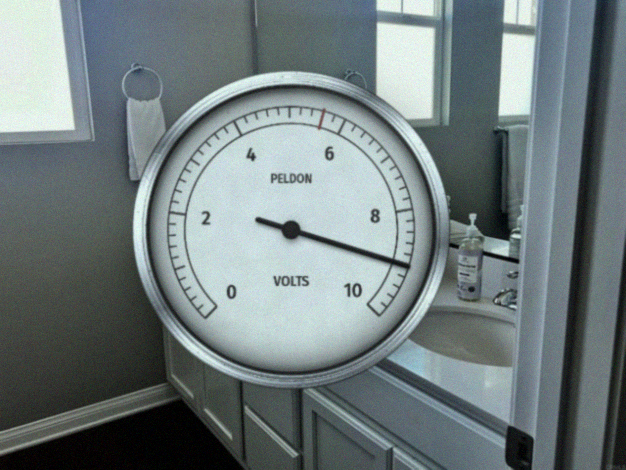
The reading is {"value": 9, "unit": "V"}
